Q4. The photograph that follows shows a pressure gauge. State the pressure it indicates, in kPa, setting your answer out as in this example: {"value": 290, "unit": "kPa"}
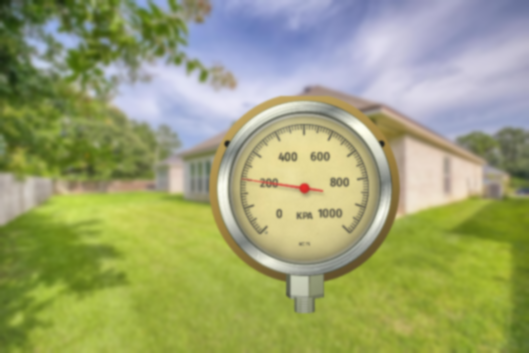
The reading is {"value": 200, "unit": "kPa"}
